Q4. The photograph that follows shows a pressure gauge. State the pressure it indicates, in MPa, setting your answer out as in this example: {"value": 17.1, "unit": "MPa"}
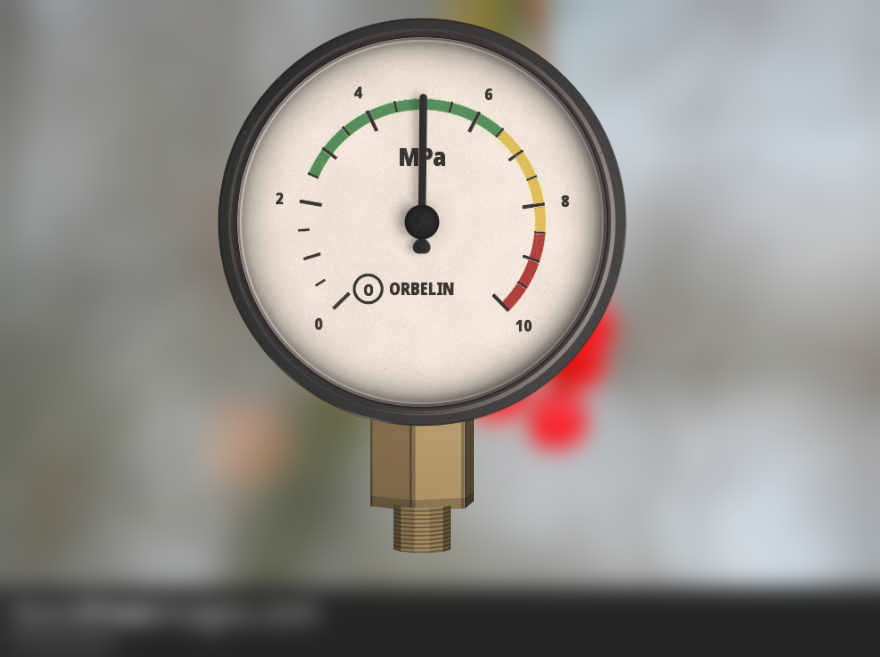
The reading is {"value": 5, "unit": "MPa"}
